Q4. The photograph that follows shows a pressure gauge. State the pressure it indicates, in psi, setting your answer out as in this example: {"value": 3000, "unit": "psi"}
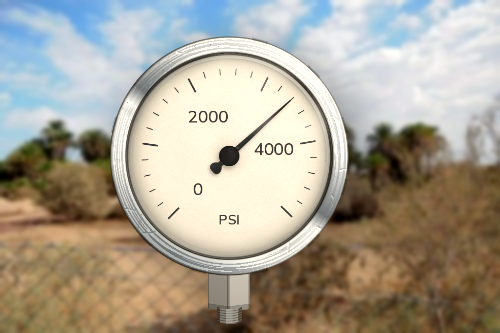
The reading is {"value": 3400, "unit": "psi"}
